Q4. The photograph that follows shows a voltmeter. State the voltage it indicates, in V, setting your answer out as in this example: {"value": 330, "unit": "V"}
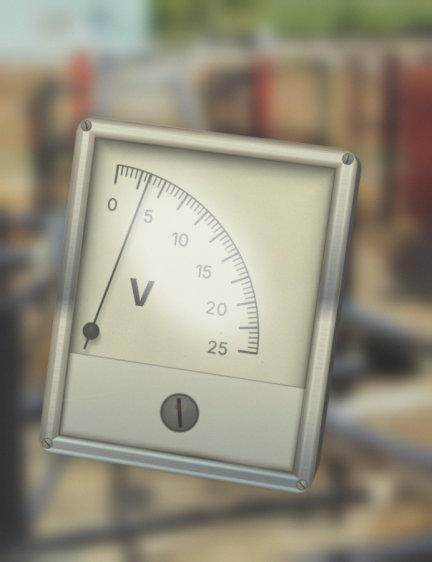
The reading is {"value": 3.5, "unit": "V"}
